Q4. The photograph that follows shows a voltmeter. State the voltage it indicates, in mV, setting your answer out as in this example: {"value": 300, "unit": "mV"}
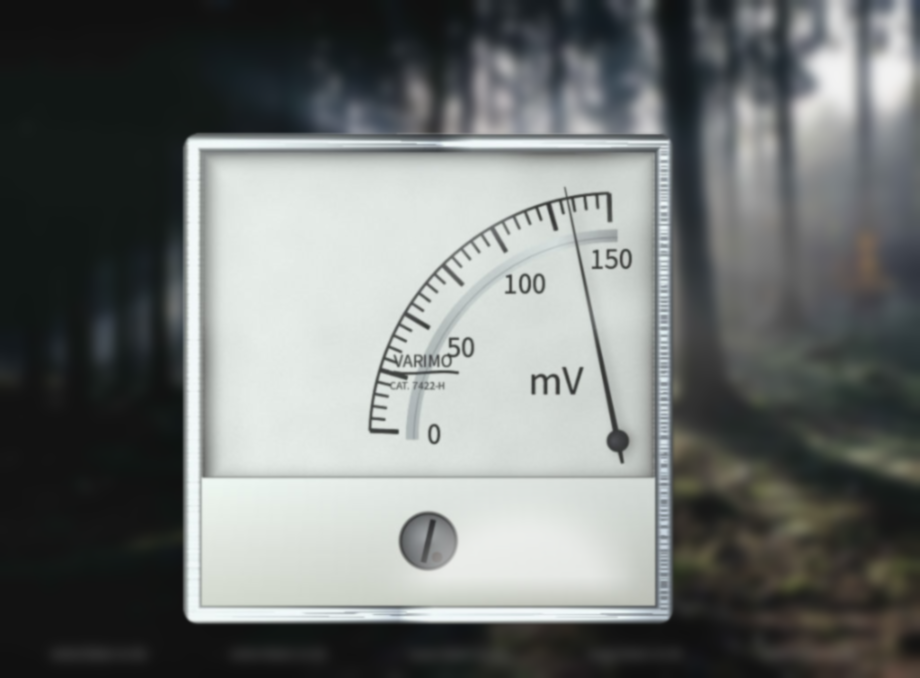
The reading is {"value": 132.5, "unit": "mV"}
